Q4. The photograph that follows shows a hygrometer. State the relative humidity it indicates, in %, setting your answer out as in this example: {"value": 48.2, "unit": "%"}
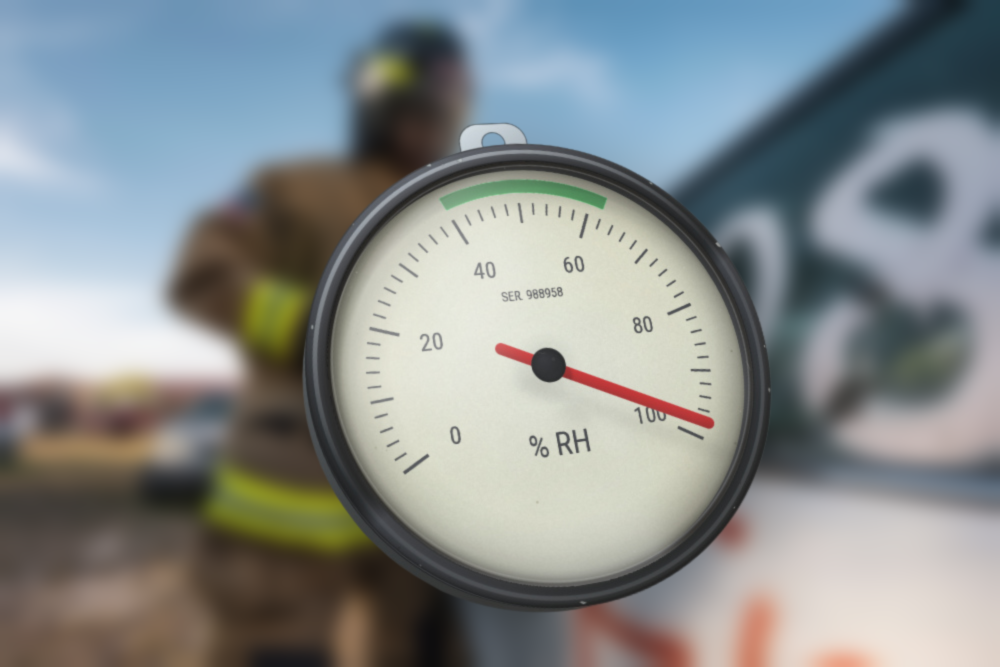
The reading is {"value": 98, "unit": "%"}
